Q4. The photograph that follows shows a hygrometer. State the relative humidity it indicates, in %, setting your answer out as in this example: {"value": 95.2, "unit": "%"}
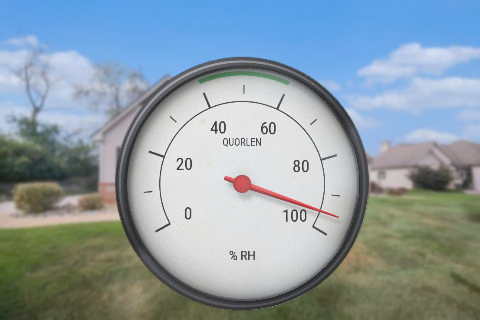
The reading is {"value": 95, "unit": "%"}
